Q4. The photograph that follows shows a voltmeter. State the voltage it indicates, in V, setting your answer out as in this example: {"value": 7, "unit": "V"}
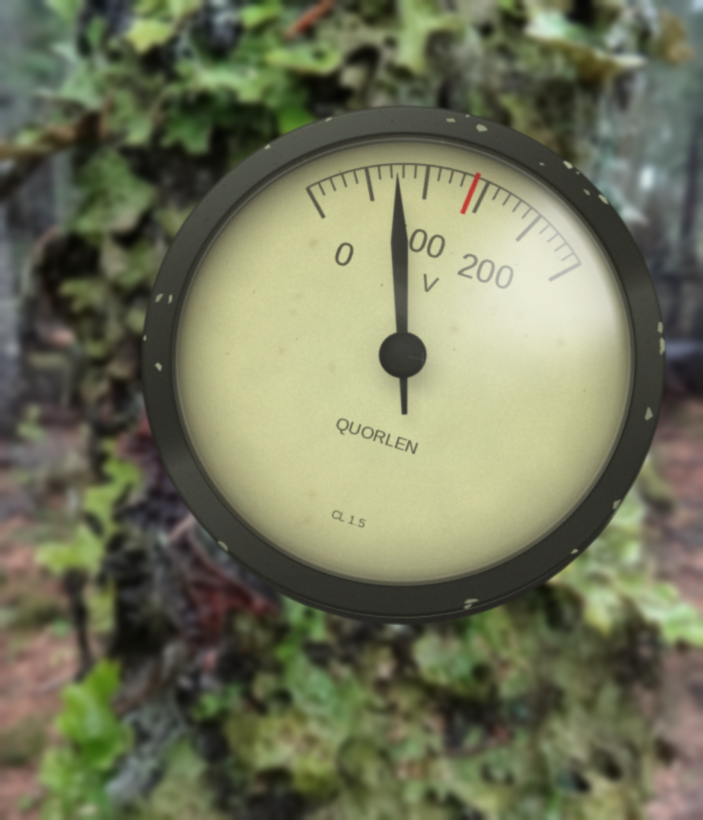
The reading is {"value": 75, "unit": "V"}
